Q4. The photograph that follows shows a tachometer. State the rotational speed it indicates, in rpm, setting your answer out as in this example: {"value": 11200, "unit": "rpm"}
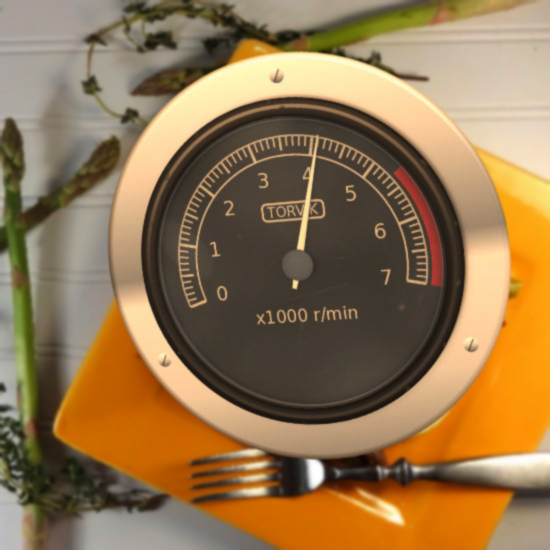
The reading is {"value": 4100, "unit": "rpm"}
